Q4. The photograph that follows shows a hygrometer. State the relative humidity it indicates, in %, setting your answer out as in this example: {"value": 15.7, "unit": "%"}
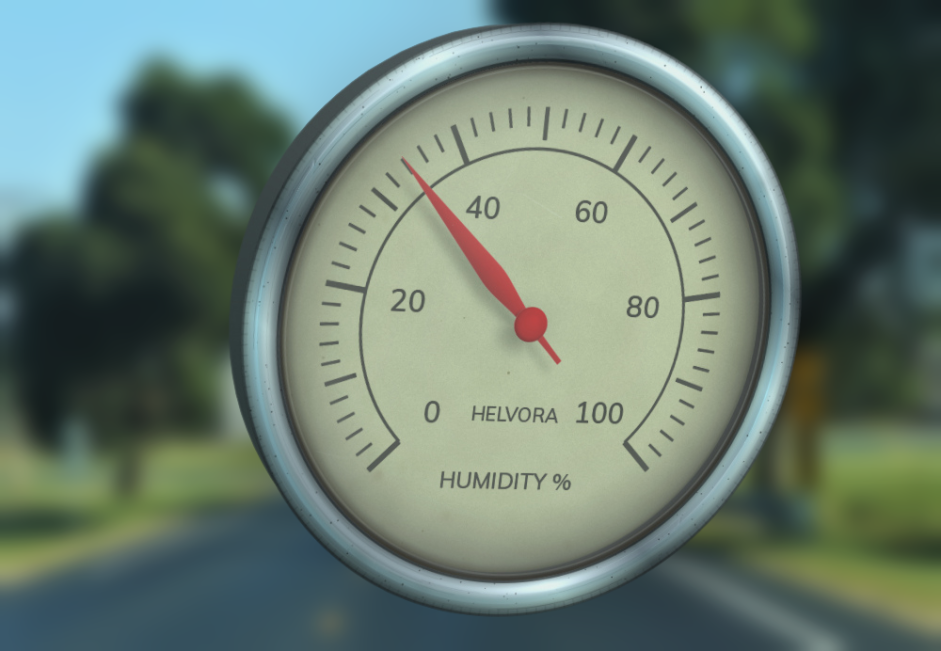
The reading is {"value": 34, "unit": "%"}
